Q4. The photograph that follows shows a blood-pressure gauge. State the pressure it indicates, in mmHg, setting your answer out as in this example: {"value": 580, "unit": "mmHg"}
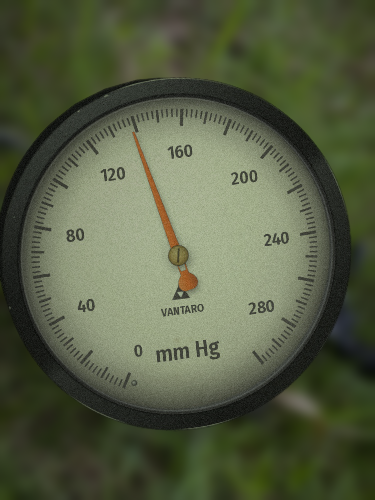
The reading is {"value": 138, "unit": "mmHg"}
